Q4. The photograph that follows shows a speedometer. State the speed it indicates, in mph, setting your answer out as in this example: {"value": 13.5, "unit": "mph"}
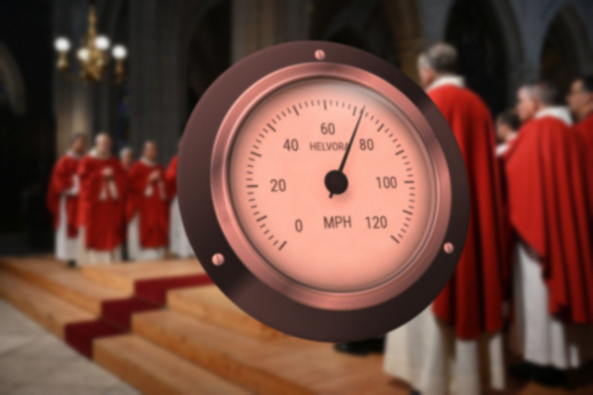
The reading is {"value": 72, "unit": "mph"}
